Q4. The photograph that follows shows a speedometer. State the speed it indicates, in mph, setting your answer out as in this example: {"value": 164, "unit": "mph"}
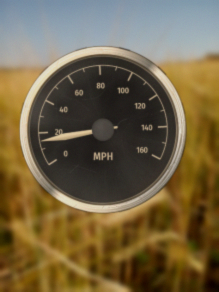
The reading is {"value": 15, "unit": "mph"}
